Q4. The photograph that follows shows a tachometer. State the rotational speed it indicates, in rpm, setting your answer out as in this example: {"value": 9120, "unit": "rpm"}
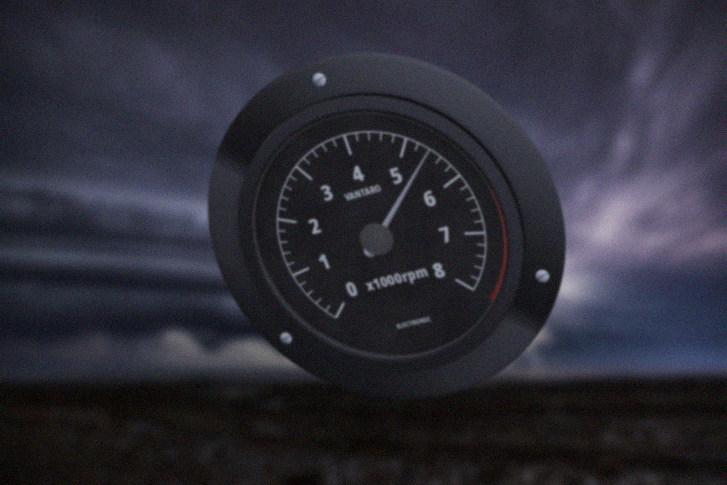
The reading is {"value": 5400, "unit": "rpm"}
